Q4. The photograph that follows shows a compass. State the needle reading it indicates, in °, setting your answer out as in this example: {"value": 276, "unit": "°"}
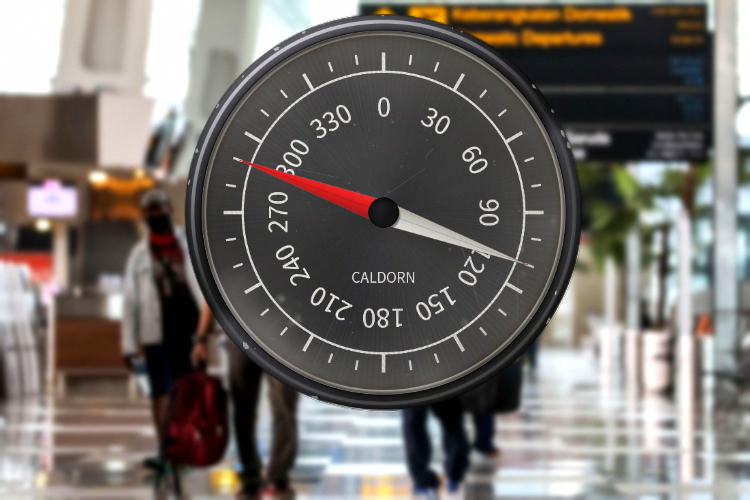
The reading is {"value": 290, "unit": "°"}
